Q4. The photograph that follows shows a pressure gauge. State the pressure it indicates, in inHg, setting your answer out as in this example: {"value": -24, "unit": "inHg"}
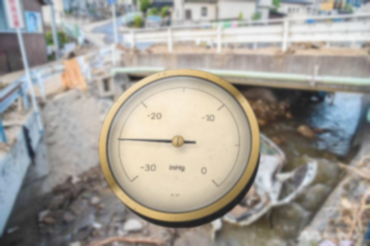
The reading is {"value": -25, "unit": "inHg"}
